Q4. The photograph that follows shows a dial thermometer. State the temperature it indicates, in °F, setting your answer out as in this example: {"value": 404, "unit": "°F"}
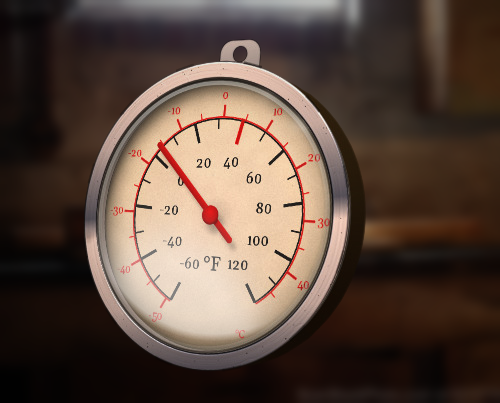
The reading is {"value": 5, "unit": "°F"}
